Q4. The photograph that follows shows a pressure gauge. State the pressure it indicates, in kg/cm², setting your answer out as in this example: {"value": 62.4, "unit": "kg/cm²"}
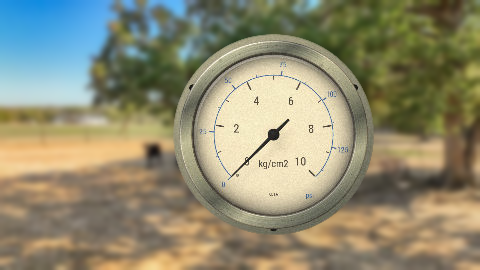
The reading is {"value": 0, "unit": "kg/cm²"}
